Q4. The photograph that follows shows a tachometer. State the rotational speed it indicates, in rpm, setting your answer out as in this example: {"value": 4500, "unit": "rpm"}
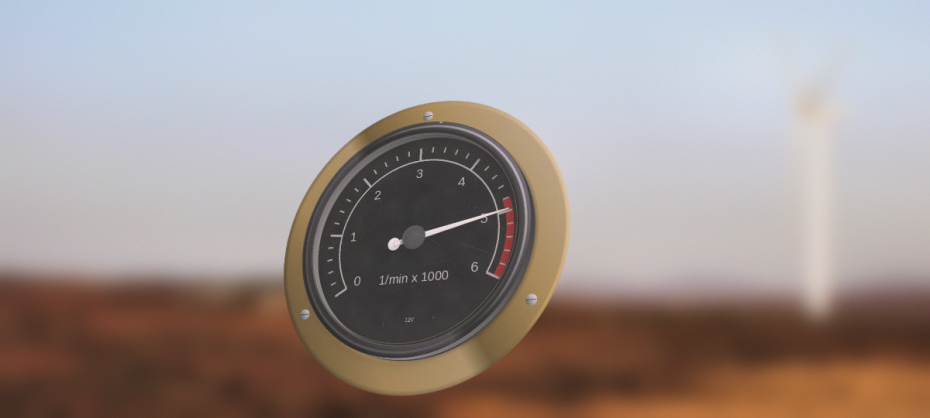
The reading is {"value": 5000, "unit": "rpm"}
